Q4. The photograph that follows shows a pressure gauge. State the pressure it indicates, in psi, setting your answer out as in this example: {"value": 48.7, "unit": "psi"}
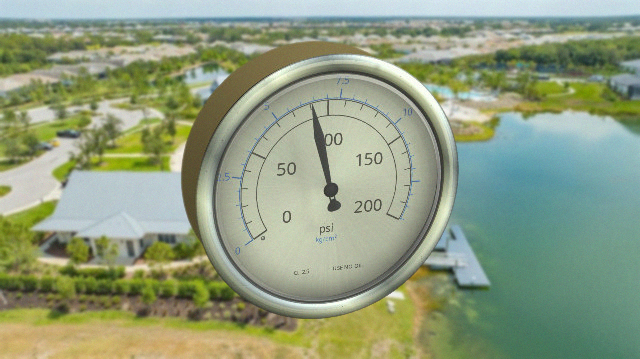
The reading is {"value": 90, "unit": "psi"}
